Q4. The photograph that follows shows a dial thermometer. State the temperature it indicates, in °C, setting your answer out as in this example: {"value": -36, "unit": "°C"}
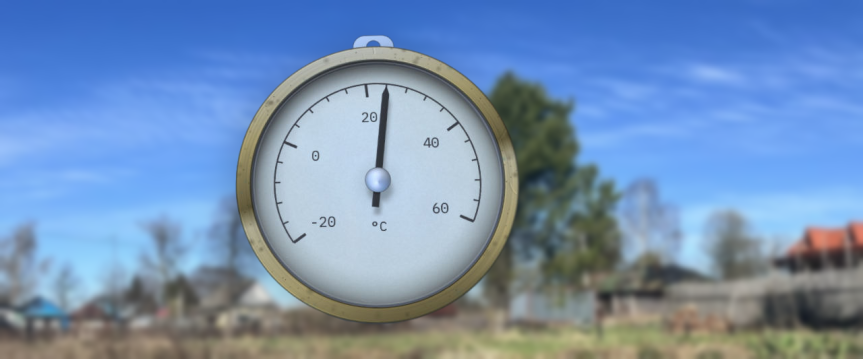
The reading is {"value": 24, "unit": "°C"}
